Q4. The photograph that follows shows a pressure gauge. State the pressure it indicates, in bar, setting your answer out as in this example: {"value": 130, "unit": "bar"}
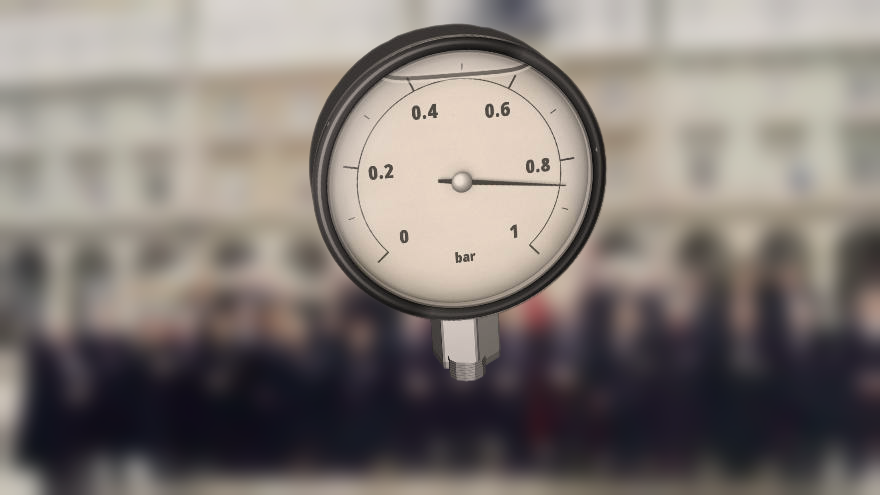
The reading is {"value": 0.85, "unit": "bar"}
